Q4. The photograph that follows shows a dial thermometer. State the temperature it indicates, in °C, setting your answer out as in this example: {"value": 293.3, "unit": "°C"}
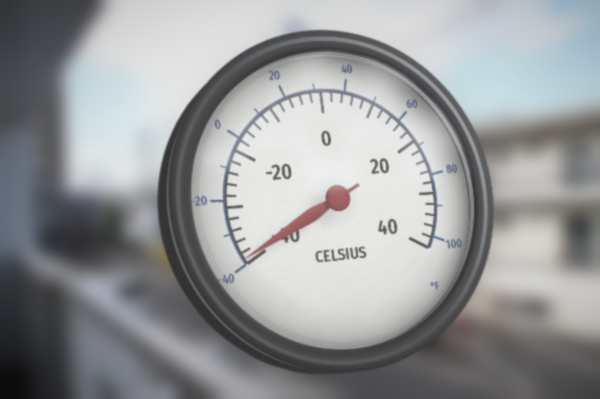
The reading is {"value": -39, "unit": "°C"}
